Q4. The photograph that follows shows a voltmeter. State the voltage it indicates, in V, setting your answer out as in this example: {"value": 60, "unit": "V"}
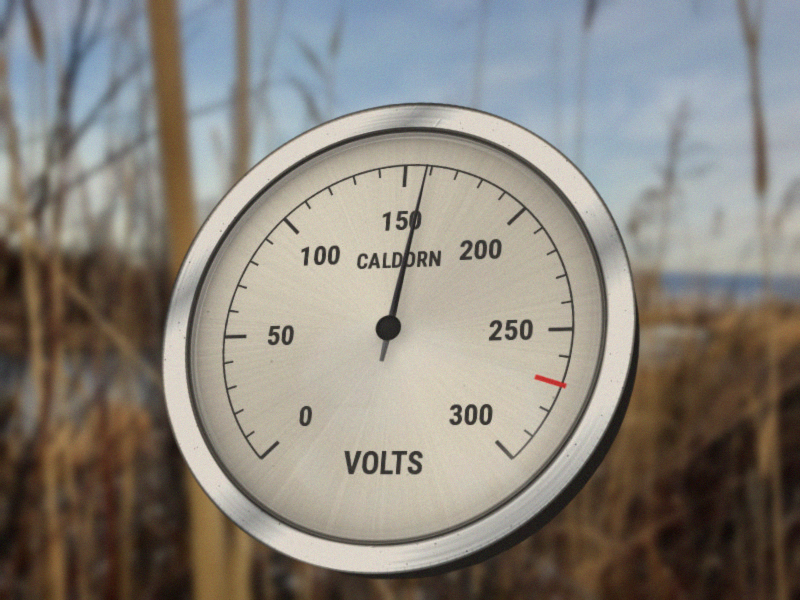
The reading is {"value": 160, "unit": "V"}
